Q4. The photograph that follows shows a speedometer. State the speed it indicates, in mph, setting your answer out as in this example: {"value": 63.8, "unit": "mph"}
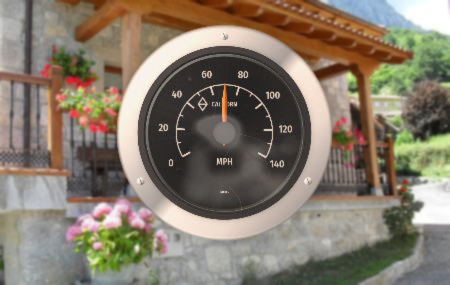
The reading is {"value": 70, "unit": "mph"}
